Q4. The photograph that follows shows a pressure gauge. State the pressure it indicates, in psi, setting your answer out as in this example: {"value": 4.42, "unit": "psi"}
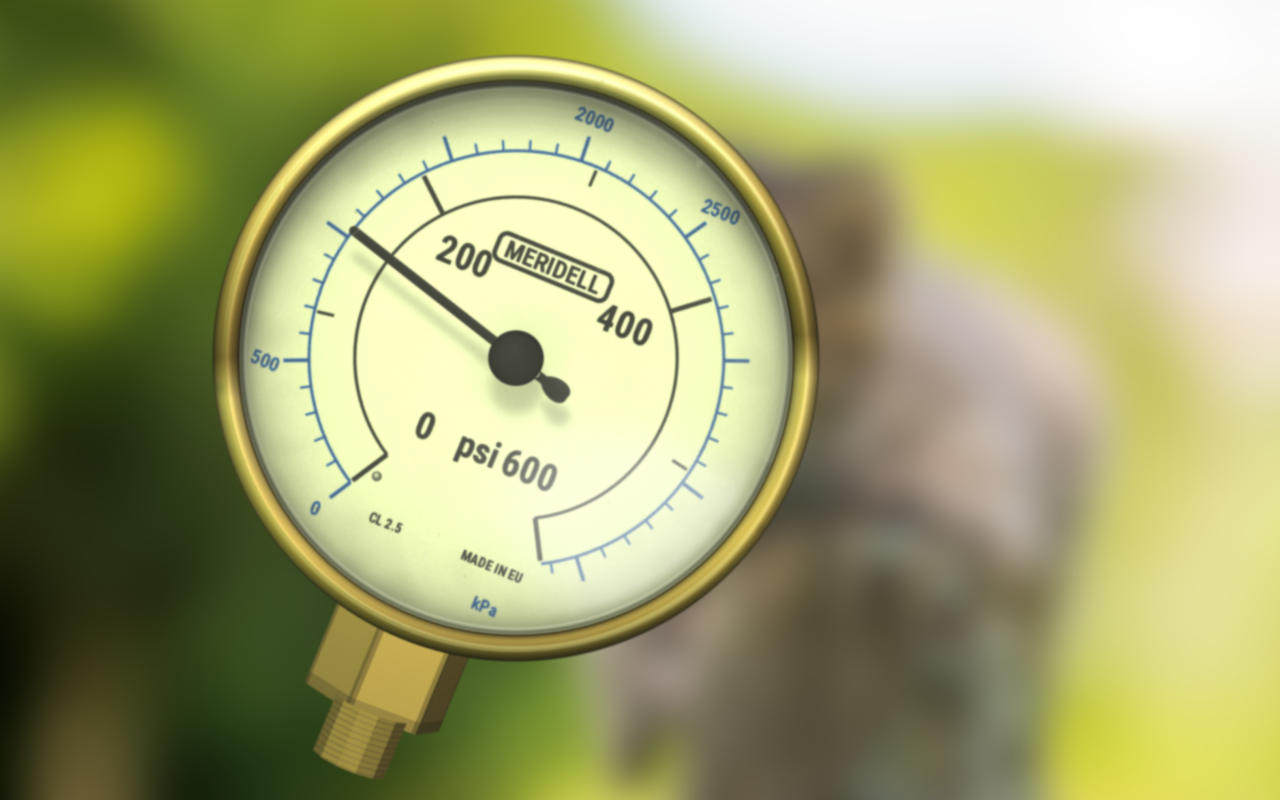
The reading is {"value": 150, "unit": "psi"}
